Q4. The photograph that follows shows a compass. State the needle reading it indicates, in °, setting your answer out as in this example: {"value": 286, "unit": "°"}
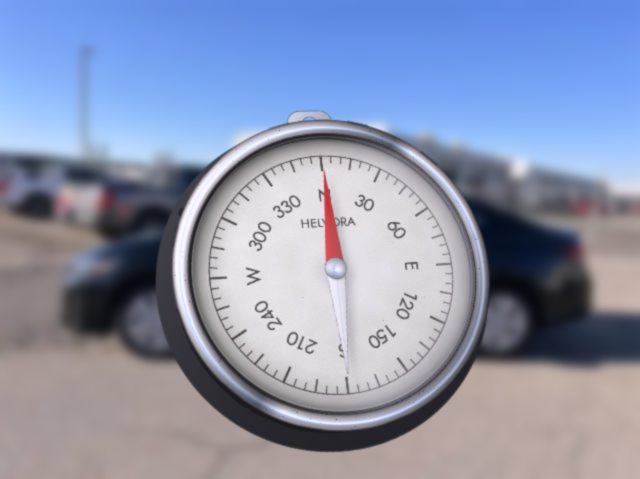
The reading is {"value": 0, "unit": "°"}
